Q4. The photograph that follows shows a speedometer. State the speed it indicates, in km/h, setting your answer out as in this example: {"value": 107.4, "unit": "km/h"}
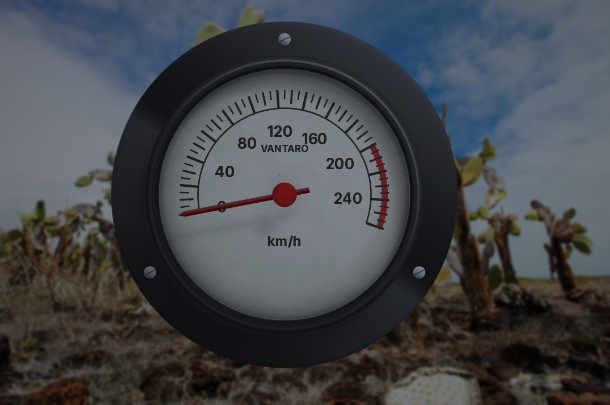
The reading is {"value": 0, "unit": "km/h"}
